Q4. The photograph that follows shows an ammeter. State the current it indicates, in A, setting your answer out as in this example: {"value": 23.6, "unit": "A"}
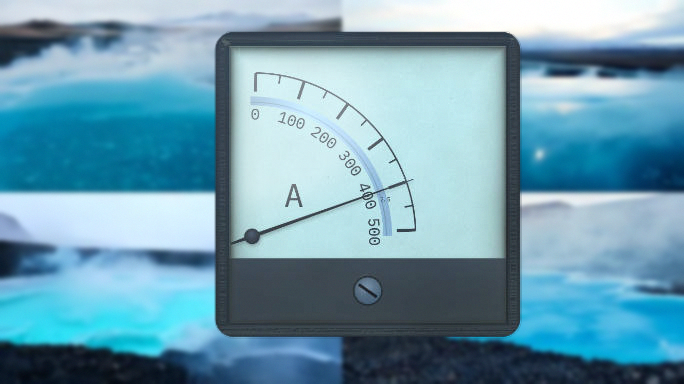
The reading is {"value": 400, "unit": "A"}
